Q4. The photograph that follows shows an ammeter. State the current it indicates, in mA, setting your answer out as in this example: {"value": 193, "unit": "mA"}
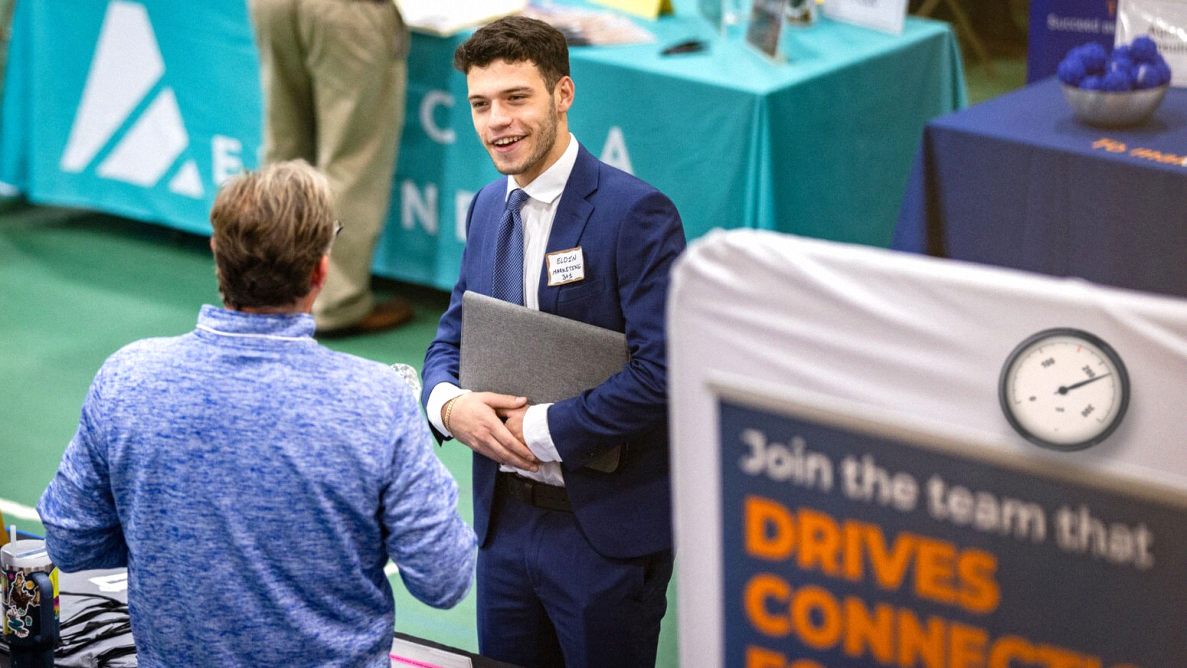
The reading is {"value": 220, "unit": "mA"}
